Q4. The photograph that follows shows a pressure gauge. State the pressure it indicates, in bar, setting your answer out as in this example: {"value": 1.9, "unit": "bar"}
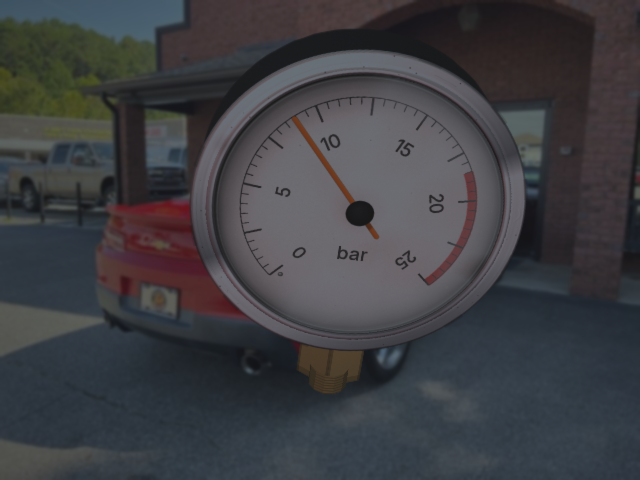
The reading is {"value": 9, "unit": "bar"}
